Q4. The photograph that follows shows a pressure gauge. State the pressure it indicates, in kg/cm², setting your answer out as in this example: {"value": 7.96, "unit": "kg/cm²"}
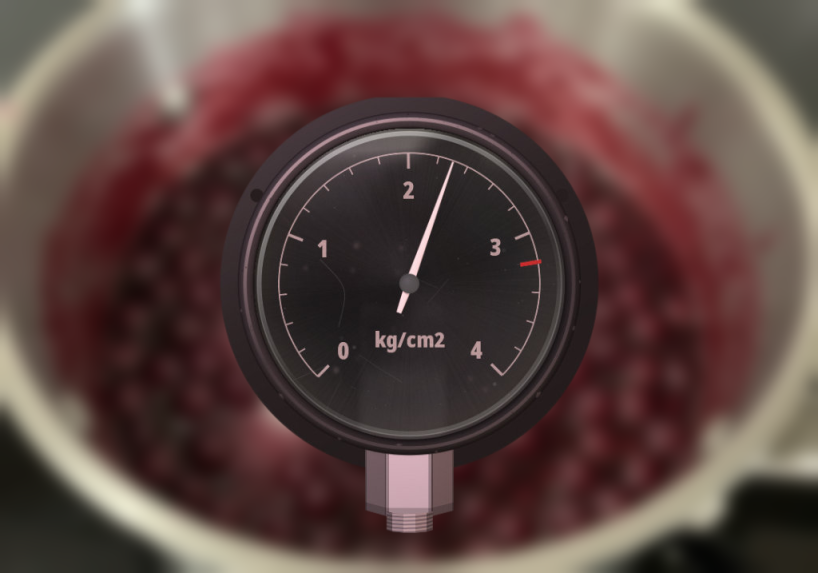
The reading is {"value": 2.3, "unit": "kg/cm²"}
